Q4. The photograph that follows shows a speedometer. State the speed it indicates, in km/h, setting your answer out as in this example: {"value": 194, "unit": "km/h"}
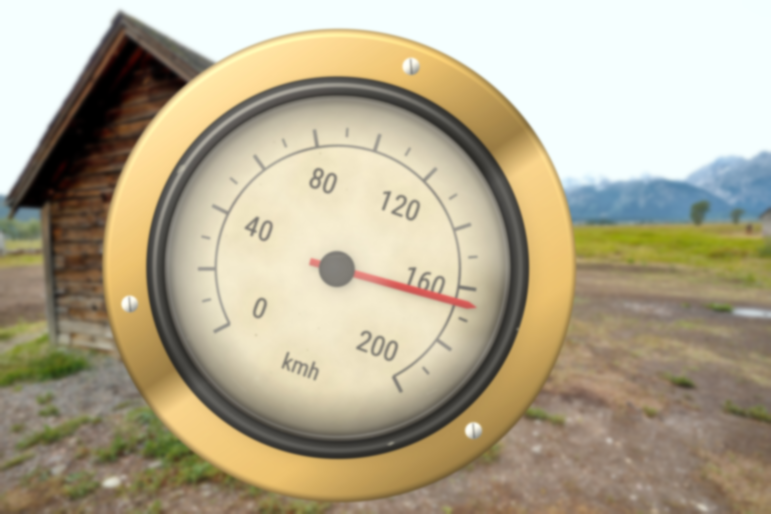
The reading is {"value": 165, "unit": "km/h"}
